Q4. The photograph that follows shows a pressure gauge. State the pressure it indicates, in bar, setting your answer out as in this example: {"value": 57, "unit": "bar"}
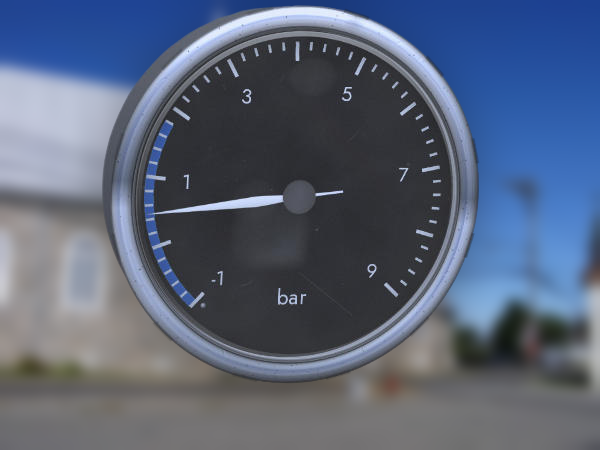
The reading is {"value": 0.5, "unit": "bar"}
